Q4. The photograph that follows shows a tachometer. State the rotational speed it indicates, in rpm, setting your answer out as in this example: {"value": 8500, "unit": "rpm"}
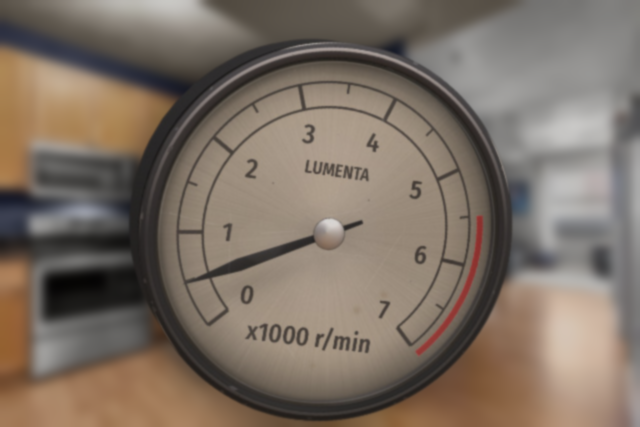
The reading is {"value": 500, "unit": "rpm"}
